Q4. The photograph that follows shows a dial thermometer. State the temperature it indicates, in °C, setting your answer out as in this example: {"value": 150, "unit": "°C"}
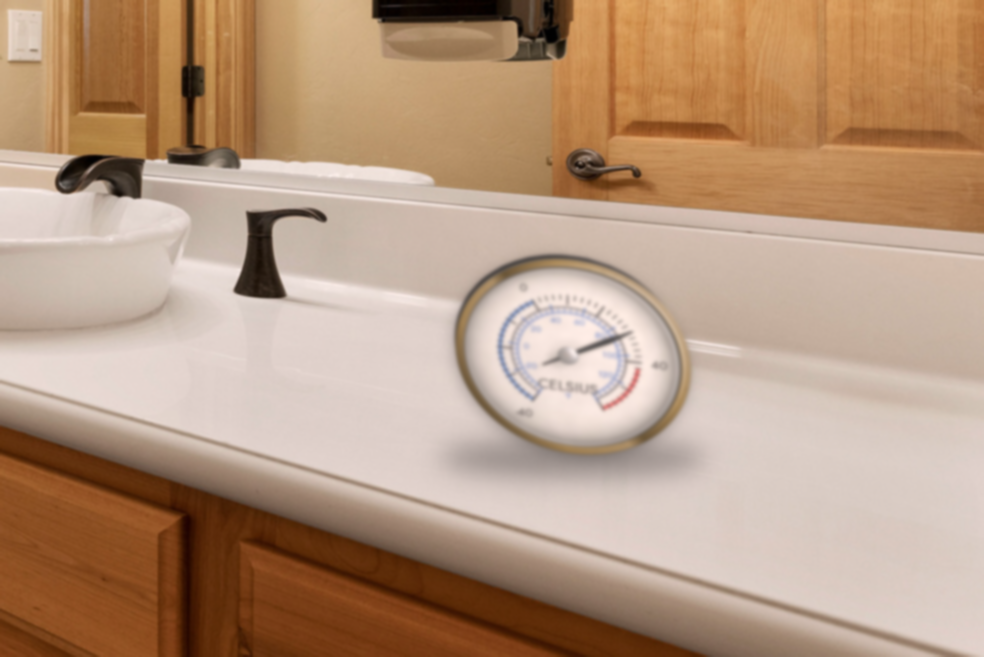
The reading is {"value": 30, "unit": "°C"}
